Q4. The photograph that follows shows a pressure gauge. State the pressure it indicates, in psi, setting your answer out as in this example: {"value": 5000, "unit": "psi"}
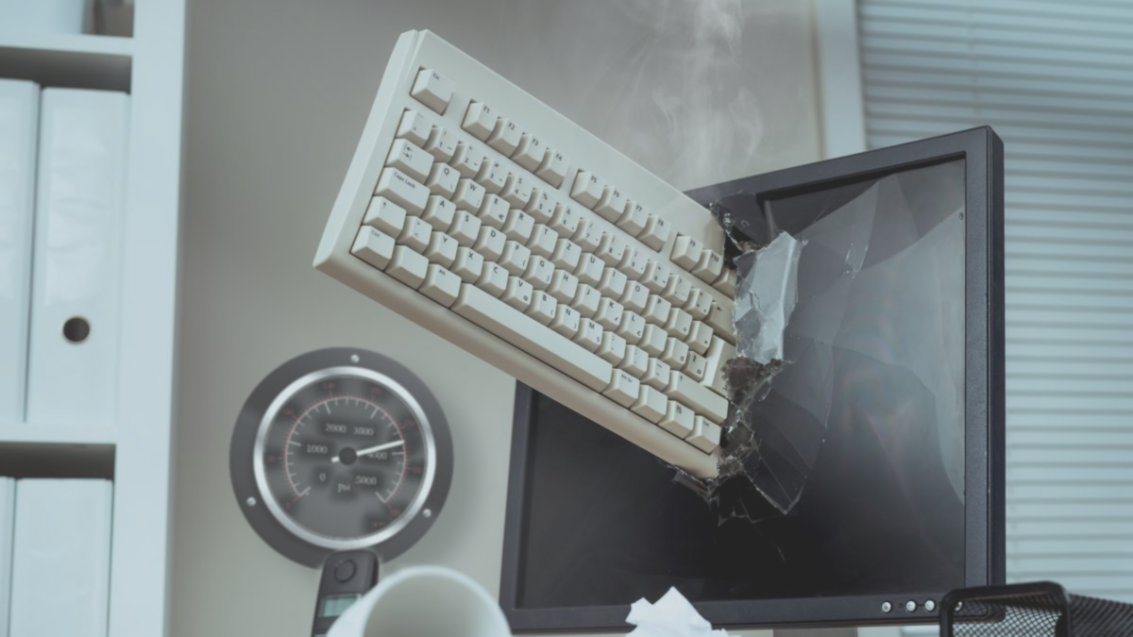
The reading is {"value": 3800, "unit": "psi"}
